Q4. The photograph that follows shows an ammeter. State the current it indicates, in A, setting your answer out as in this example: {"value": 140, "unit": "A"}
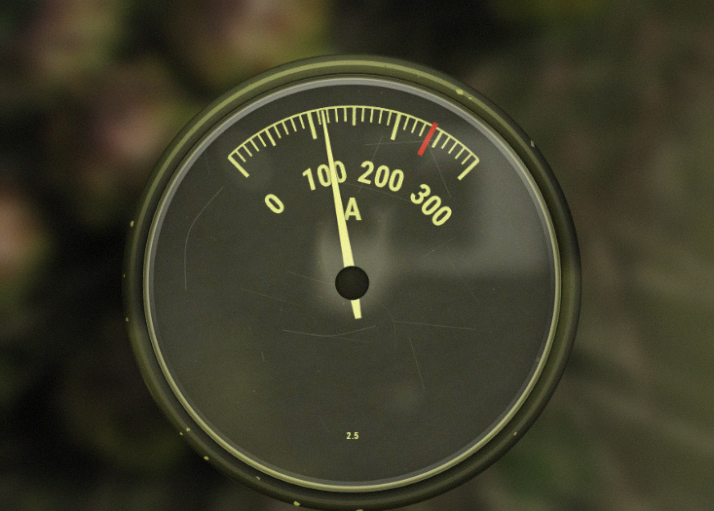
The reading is {"value": 115, "unit": "A"}
